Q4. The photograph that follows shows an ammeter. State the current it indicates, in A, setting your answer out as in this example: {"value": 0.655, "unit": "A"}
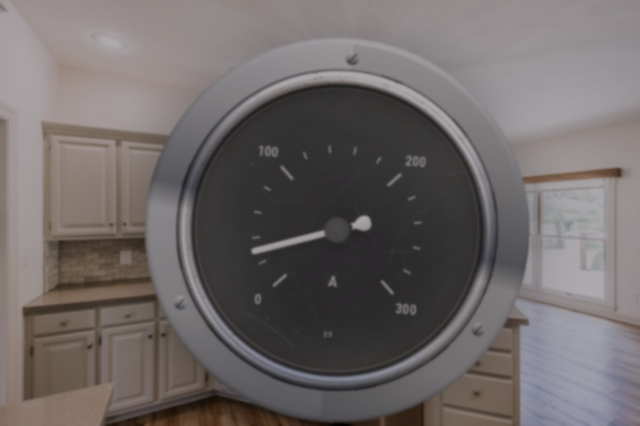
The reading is {"value": 30, "unit": "A"}
